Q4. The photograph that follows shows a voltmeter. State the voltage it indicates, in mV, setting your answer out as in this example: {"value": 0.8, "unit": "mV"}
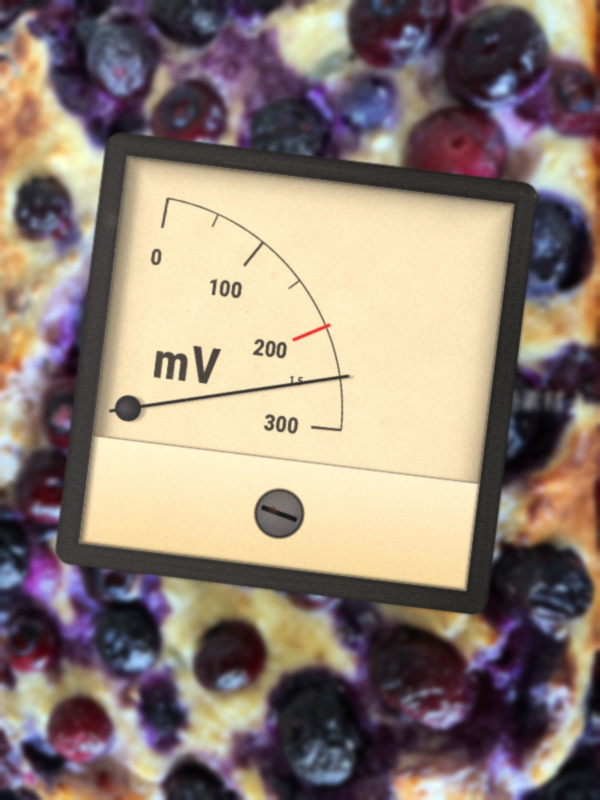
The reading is {"value": 250, "unit": "mV"}
